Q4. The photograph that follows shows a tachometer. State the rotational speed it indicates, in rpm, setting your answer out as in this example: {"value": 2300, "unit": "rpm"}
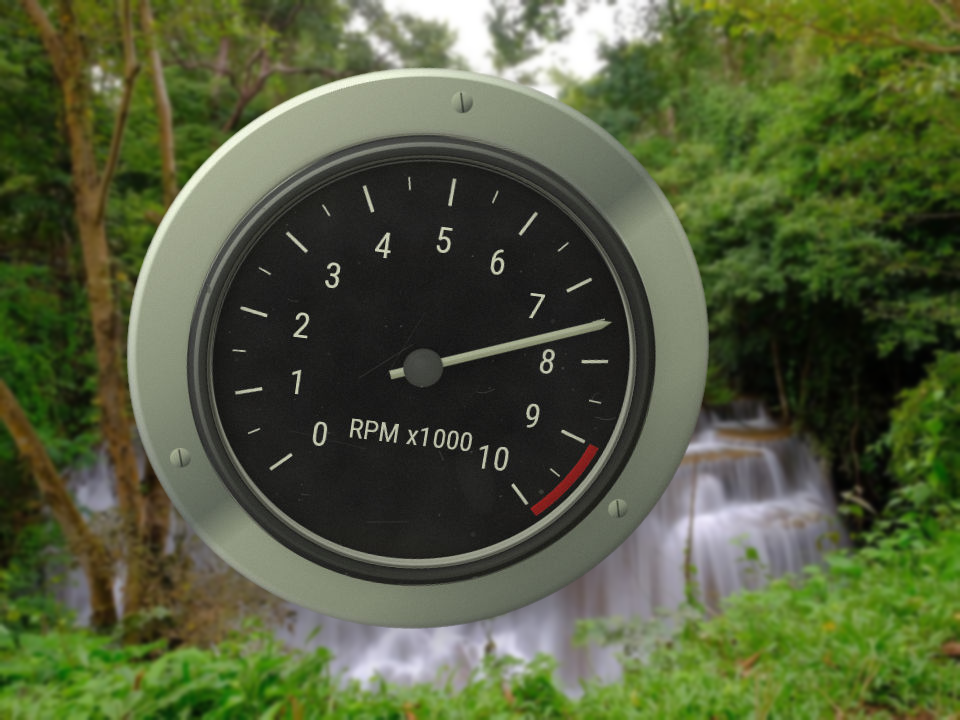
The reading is {"value": 7500, "unit": "rpm"}
